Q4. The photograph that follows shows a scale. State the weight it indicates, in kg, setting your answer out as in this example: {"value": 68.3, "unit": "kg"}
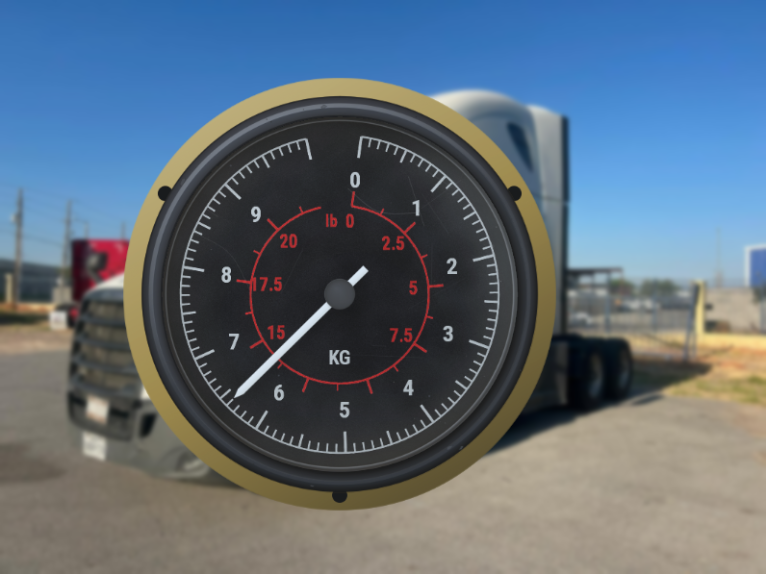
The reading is {"value": 6.4, "unit": "kg"}
